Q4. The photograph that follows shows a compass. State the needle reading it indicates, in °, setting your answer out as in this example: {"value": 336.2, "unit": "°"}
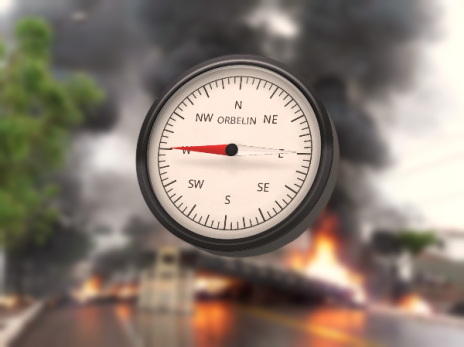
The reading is {"value": 270, "unit": "°"}
